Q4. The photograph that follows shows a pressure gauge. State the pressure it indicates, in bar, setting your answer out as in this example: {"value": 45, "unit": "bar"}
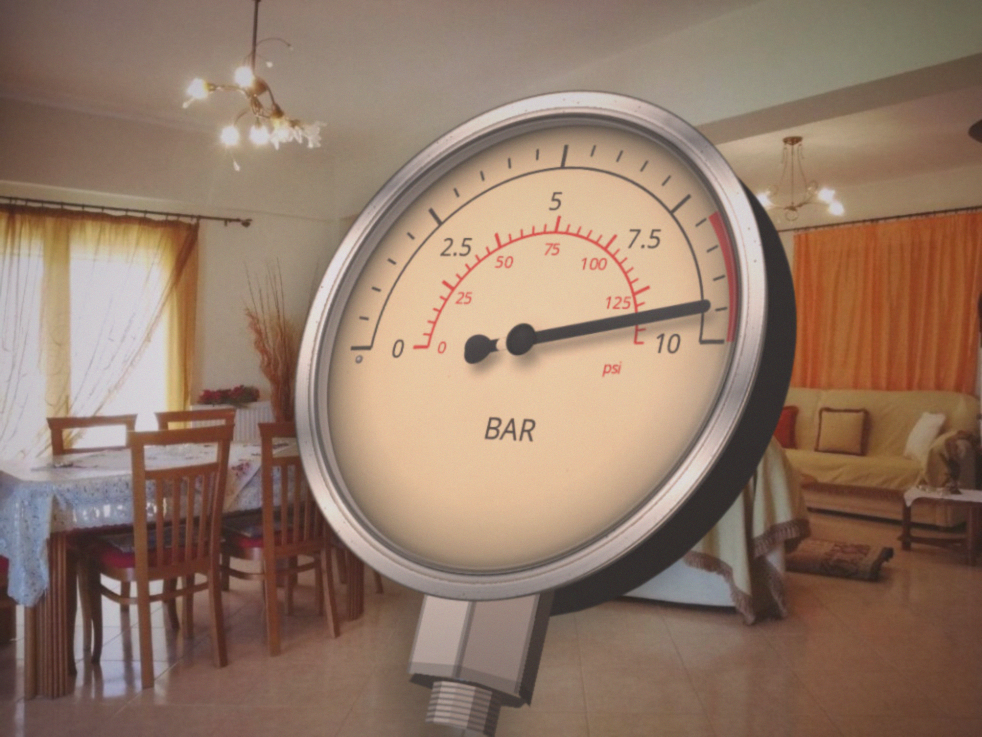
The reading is {"value": 9.5, "unit": "bar"}
